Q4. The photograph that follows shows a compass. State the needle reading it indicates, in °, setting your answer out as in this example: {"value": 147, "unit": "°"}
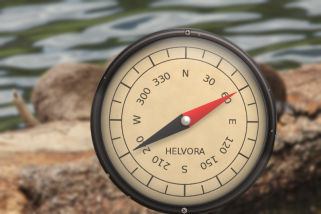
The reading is {"value": 60, "unit": "°"}
